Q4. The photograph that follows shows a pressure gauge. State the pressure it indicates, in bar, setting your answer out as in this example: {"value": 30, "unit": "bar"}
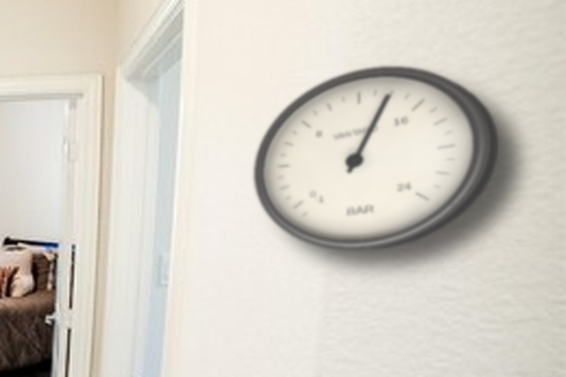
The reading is {"value": 14, "unit": "bar"}
